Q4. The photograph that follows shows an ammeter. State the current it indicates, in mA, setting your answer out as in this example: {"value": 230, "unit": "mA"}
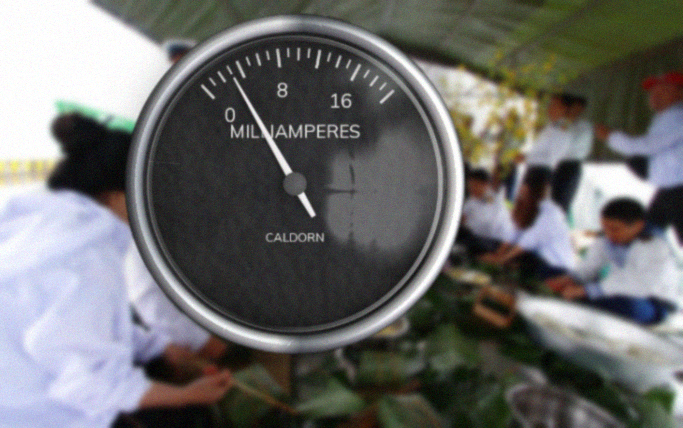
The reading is {"value": 3, "unit": "mA"}
